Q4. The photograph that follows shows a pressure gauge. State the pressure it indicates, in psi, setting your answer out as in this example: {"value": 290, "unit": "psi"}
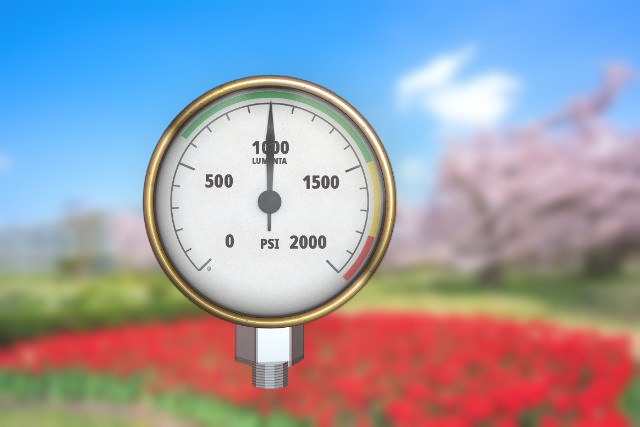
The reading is {"value": 1000, "unit": "psi"}
